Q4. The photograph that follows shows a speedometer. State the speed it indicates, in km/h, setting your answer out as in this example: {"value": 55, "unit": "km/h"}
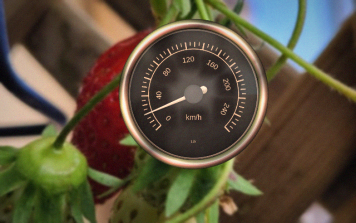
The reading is {"value": 20, "unit": "km/h"}
